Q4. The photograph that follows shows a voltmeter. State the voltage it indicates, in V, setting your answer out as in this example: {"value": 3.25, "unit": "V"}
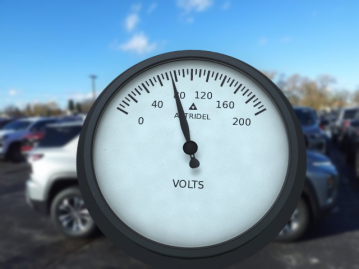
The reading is {"value": 75, "unit": "V"}
